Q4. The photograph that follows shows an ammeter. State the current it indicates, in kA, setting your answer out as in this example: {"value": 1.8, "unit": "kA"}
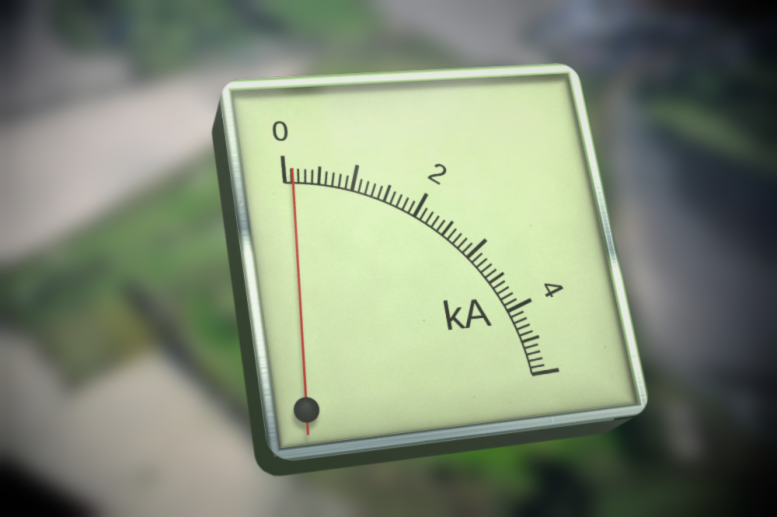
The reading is {"value": 0.1, "unit": "kA"}
